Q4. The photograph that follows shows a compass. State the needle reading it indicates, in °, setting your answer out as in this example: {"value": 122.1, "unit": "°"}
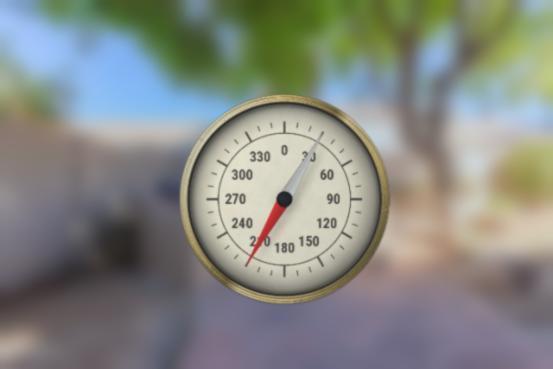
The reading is {"value": 210, "unit": "°"}
